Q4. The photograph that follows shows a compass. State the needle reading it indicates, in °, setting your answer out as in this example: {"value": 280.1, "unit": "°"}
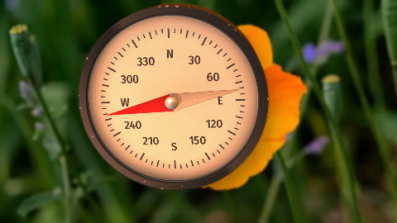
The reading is {"value": 260, "unit": "°"}
